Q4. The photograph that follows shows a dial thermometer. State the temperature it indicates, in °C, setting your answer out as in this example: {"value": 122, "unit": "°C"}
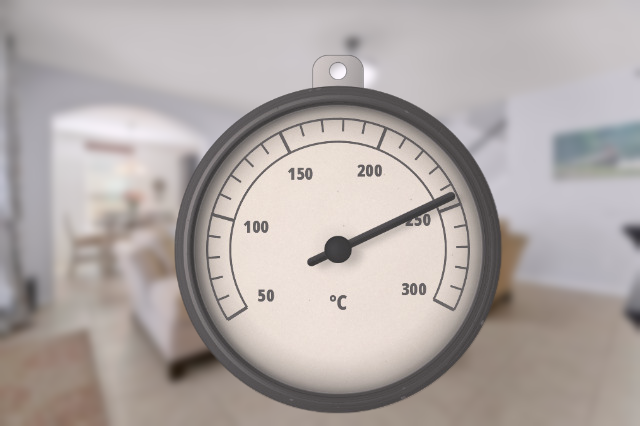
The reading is {"value": 245, "unit": "°C"}
